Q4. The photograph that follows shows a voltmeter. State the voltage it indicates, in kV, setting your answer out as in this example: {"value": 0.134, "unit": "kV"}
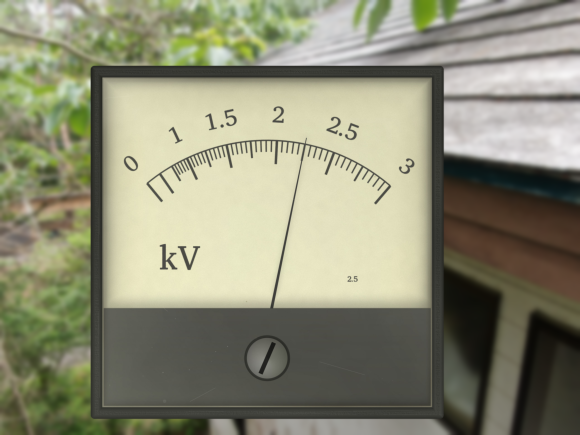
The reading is {"value": 2.25, "unit": "kV"}
